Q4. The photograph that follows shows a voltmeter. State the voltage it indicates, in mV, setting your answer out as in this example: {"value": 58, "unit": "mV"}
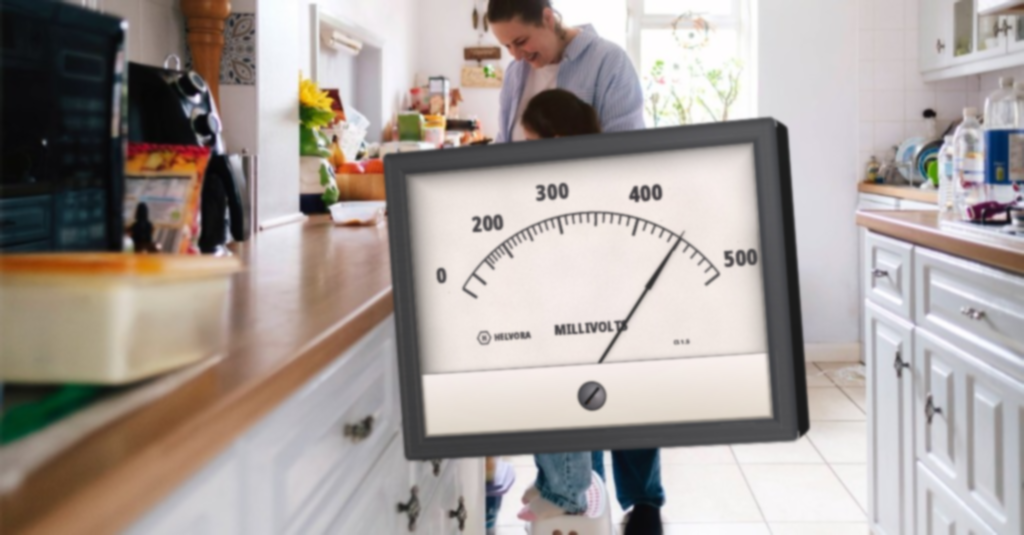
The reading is {"value": 450, "unit": "mV"}
